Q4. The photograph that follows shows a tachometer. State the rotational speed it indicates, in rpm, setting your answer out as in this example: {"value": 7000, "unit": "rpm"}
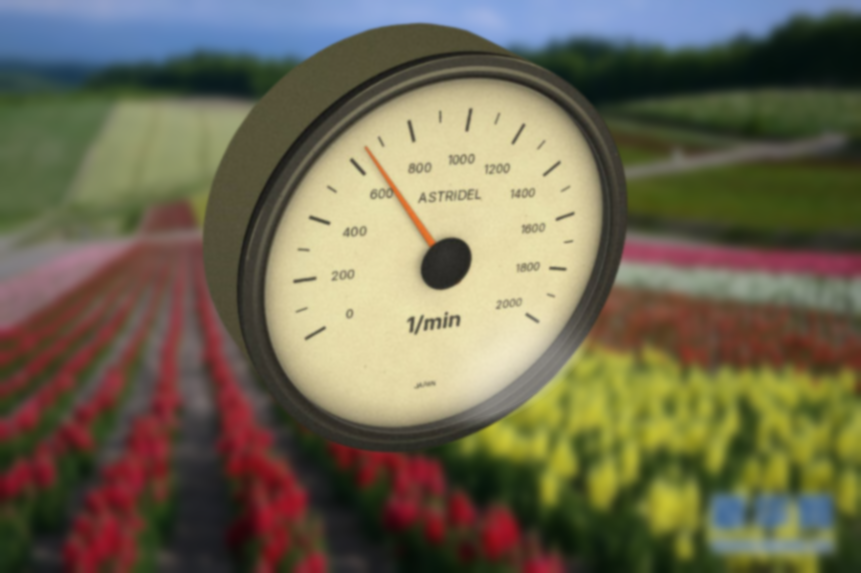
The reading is {"value": 650, "unit": "rpm"}
